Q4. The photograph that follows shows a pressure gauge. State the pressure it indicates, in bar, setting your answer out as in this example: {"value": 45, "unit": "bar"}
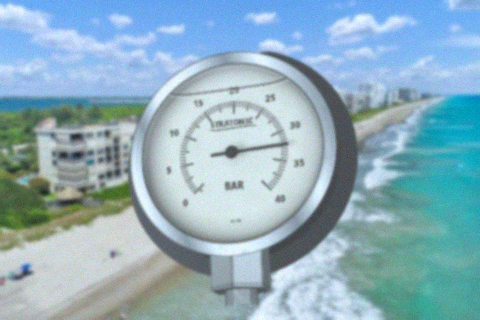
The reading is {"value": 32.5, "unit": "bar"}
